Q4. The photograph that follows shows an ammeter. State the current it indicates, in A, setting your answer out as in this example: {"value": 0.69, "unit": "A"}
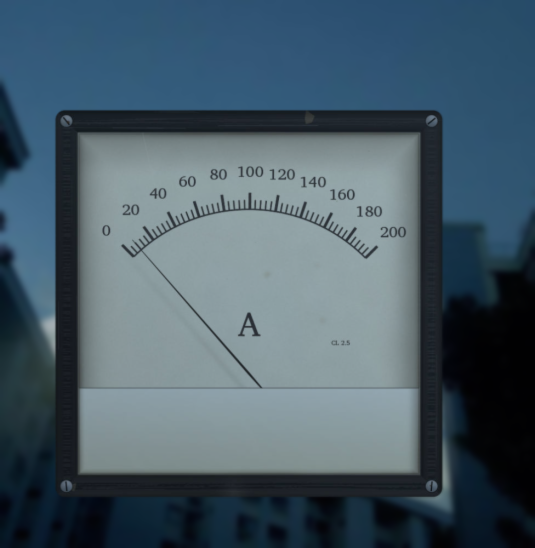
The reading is {"value": 8, "unit": "A"}
